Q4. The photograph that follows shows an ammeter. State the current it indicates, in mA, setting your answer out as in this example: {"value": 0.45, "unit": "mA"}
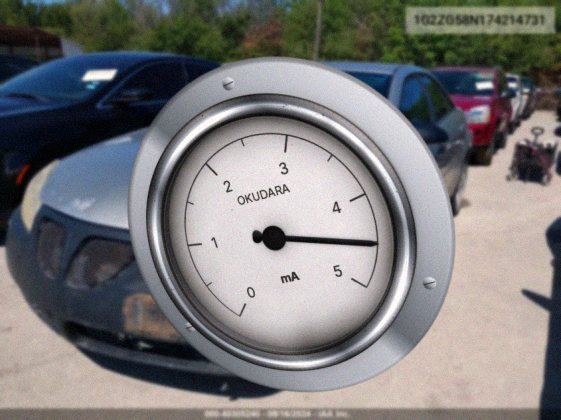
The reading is {"value": 4.5, "unit": "mA"}
